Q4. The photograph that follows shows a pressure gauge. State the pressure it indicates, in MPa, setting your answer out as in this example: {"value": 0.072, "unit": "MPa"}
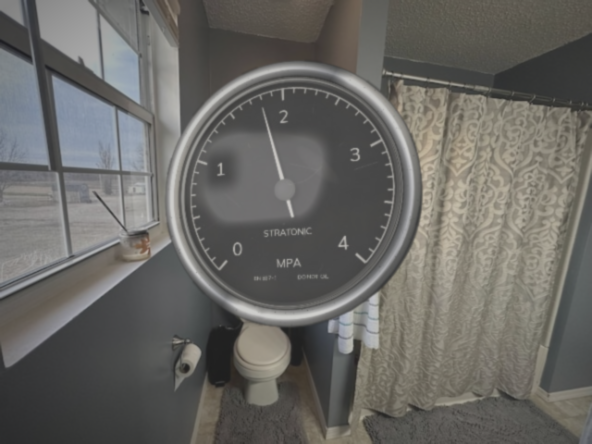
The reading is {"value": 1.8, "unit": "MPa"}
